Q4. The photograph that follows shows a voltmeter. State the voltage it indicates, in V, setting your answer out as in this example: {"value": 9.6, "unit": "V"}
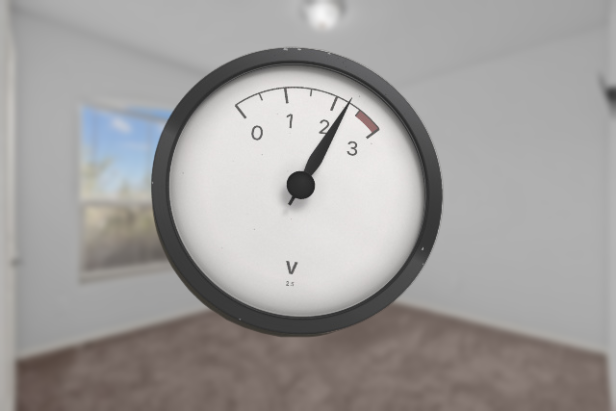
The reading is {"value": 2.25, "unit": "V"}
